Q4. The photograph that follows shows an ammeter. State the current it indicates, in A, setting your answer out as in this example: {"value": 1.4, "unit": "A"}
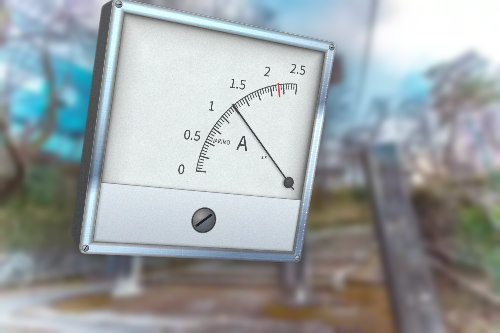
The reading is {"value": 1.25, "unit": "A"}
